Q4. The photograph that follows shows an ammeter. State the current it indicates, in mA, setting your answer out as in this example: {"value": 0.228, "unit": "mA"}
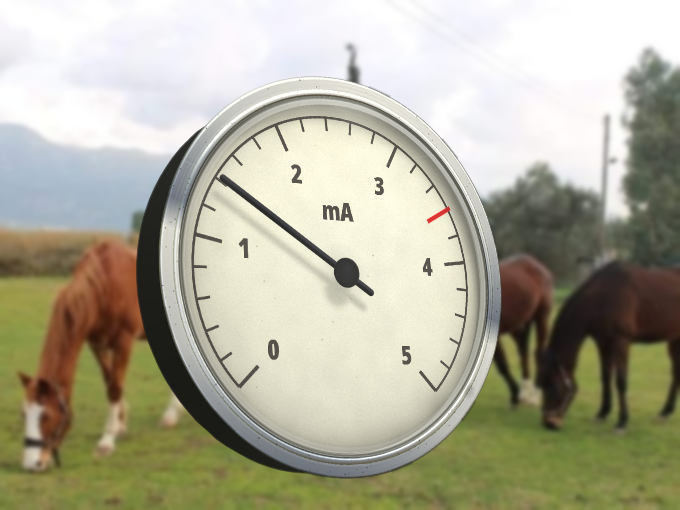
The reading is {"value": 1.4, "unit": "mA"}
